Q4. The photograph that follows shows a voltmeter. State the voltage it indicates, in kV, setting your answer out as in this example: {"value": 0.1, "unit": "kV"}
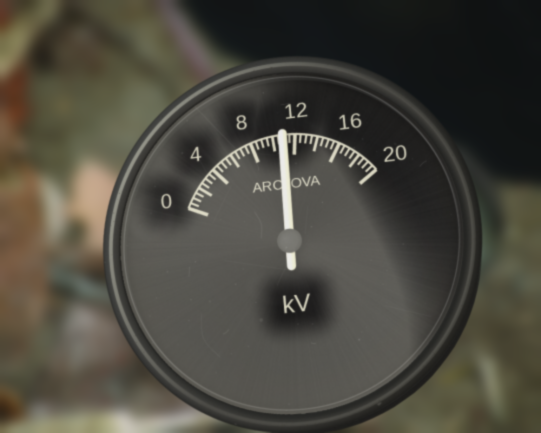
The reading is {"value": 11, "unit": "kV"}
